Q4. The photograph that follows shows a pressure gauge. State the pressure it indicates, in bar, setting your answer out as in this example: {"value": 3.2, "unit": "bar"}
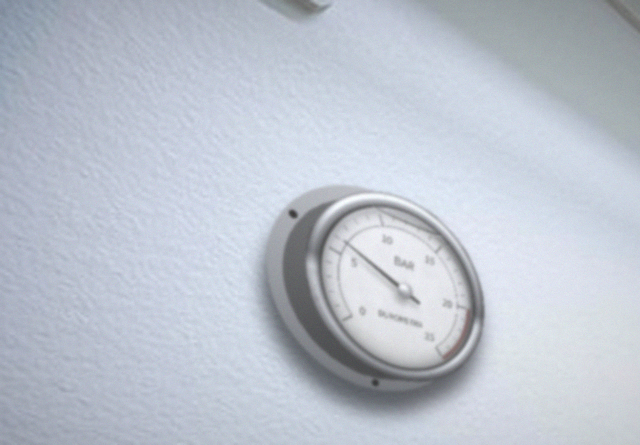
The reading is {"value": 6, "unit": "bar"}
